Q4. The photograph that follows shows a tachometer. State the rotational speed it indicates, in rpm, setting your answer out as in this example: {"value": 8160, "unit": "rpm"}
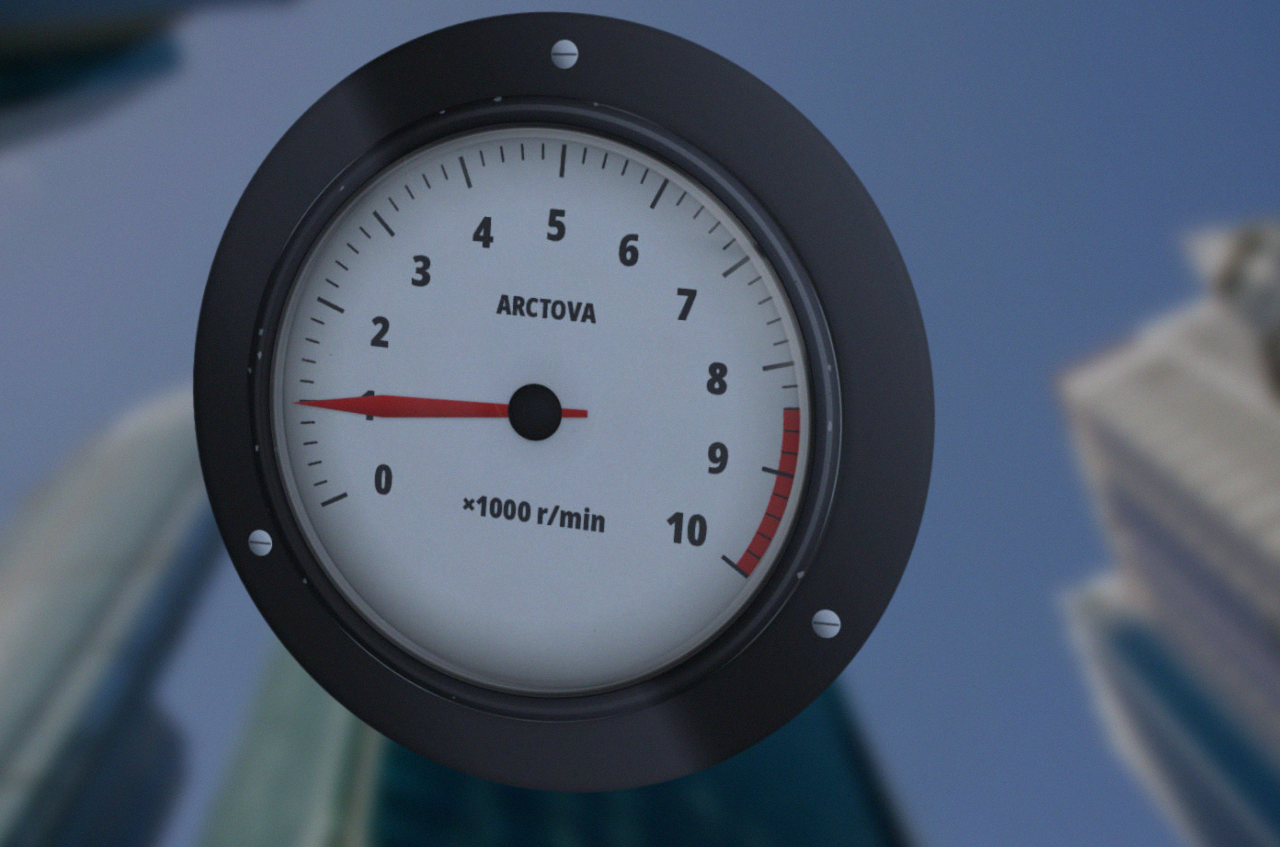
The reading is {"value": 1000, "unit": "rpm"}
